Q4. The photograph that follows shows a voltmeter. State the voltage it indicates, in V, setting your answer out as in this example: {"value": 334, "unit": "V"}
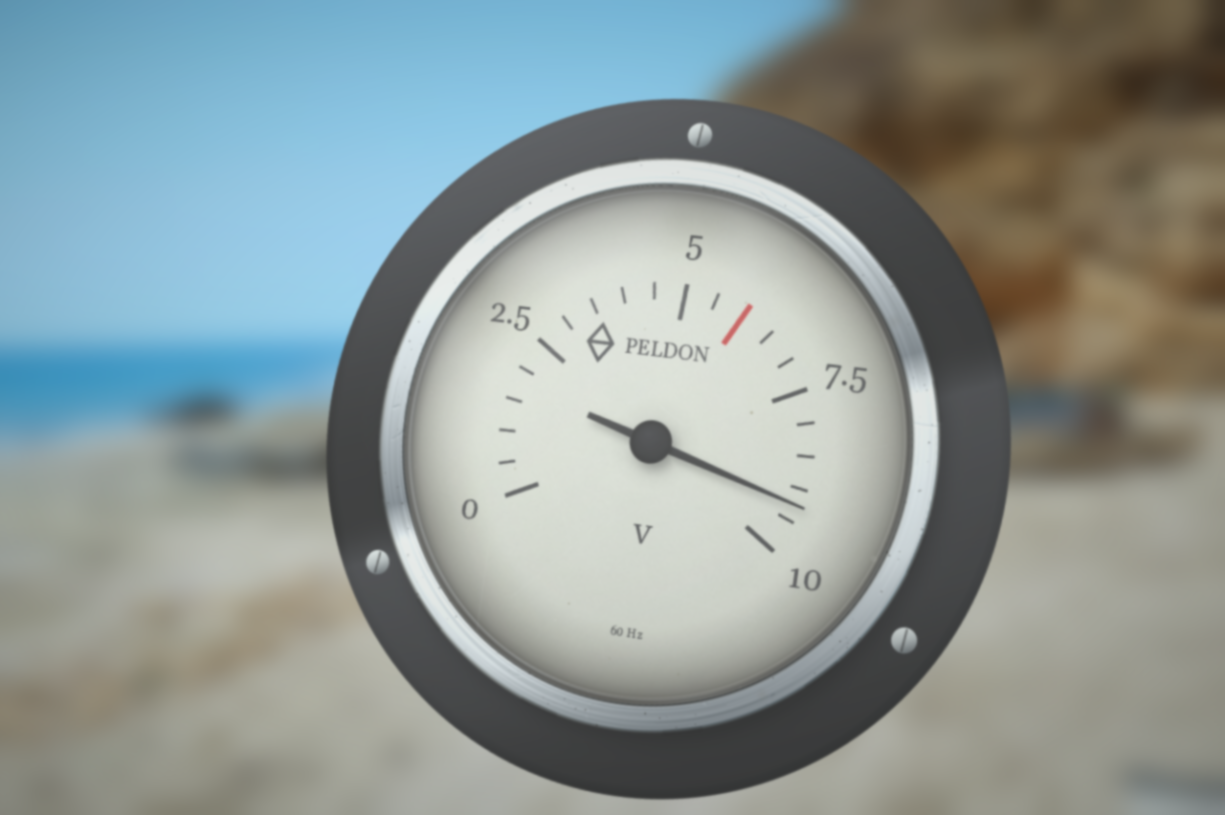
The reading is {"value": 9.25, "unit": "V"}
